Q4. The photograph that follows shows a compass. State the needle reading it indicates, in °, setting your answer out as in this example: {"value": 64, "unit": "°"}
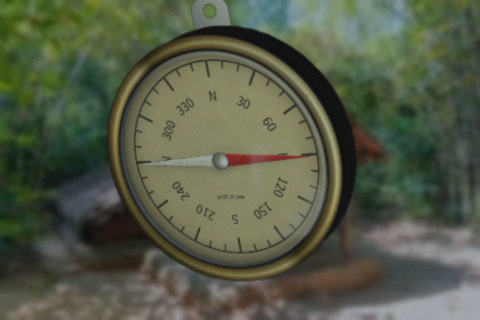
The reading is {"value": 90, "unit": "°"}
